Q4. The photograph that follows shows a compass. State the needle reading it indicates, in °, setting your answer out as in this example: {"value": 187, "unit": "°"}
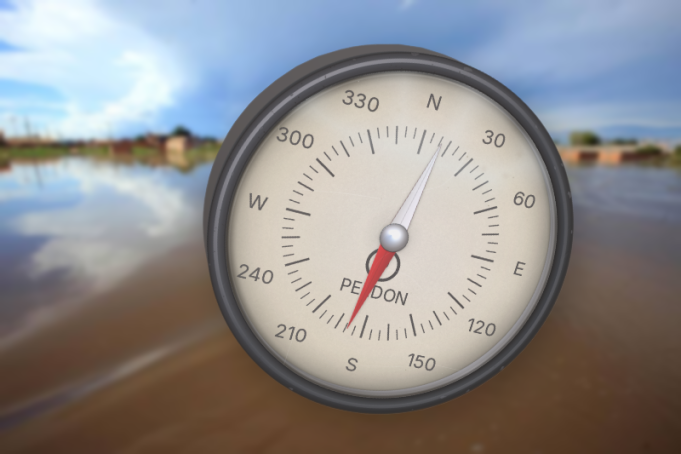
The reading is {"value": 190, "unit": "°"}
